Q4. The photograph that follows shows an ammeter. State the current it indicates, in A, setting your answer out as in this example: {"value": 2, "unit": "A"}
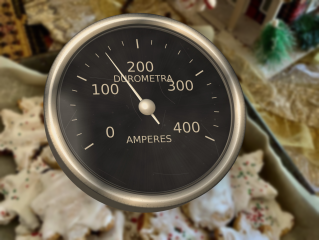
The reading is {"value": 150, "unit": "A"}
